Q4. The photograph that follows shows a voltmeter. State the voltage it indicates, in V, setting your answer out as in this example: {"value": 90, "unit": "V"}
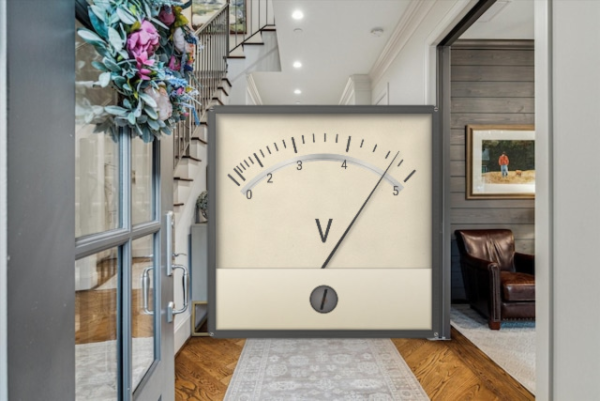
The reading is {"value": 4.7, "unit": "V"}
